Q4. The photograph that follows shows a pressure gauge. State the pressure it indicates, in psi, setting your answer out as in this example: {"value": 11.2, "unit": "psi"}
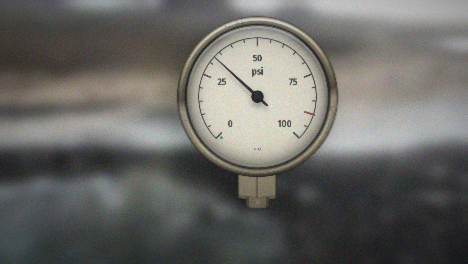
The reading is {"value": 32.5, "unit": "psi"}
